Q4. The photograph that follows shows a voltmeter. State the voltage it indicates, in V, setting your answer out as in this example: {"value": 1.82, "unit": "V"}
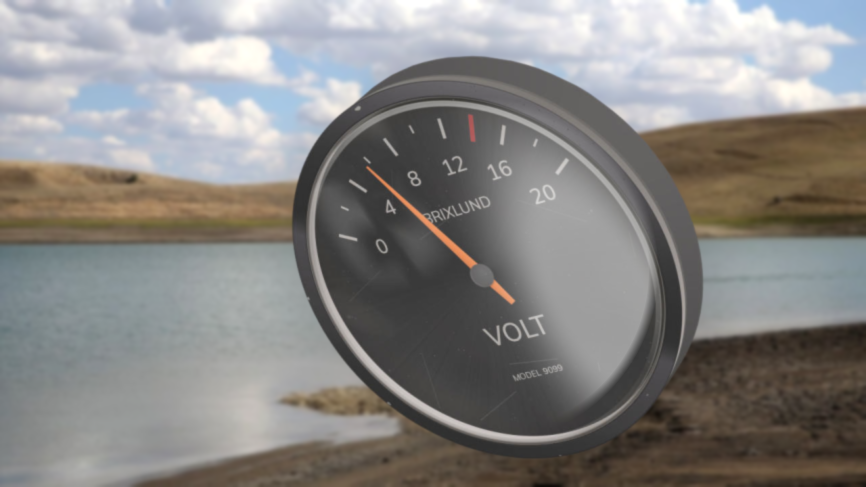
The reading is {"value": 6, "unit": "V"}
